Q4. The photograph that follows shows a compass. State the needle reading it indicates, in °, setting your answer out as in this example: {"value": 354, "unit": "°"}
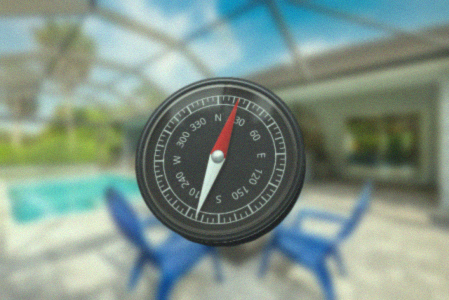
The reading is {"value": 20, "unit": "°"}
